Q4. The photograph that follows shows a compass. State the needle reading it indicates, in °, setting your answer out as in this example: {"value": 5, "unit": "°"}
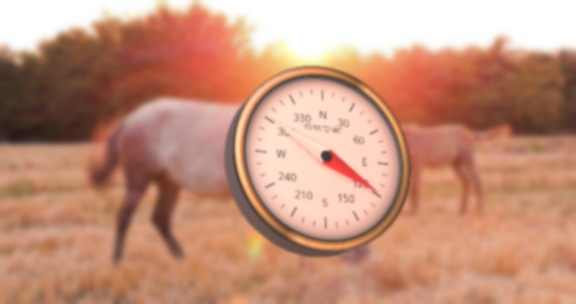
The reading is {"value": 120, "unit": "°"}
